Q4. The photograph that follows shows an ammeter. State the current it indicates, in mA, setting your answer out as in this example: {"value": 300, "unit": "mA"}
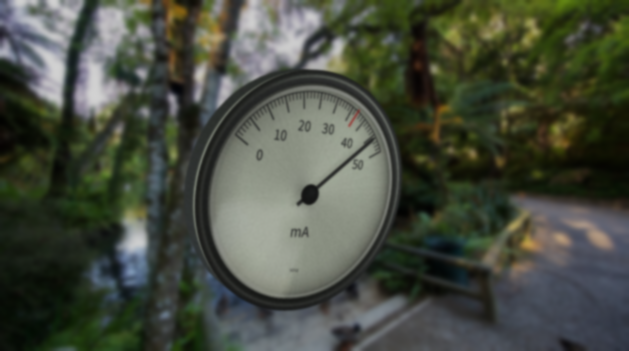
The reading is {"value": 45, "unit": "mA"}
